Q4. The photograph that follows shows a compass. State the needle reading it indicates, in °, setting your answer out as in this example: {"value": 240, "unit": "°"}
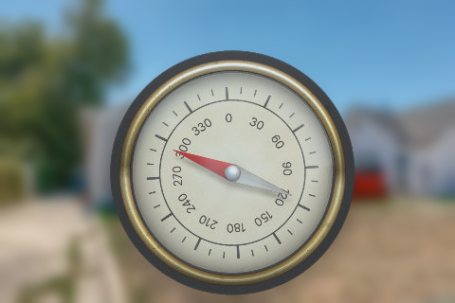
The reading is {"value": 295, "unit": "°"}
